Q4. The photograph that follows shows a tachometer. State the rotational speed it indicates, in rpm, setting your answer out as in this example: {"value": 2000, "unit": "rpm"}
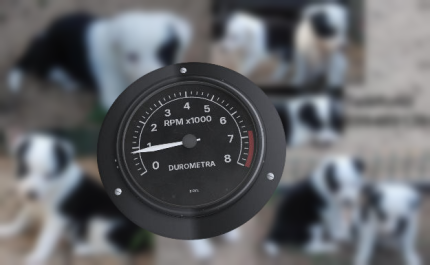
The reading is {"value": 800, "unit": "rpm"}
